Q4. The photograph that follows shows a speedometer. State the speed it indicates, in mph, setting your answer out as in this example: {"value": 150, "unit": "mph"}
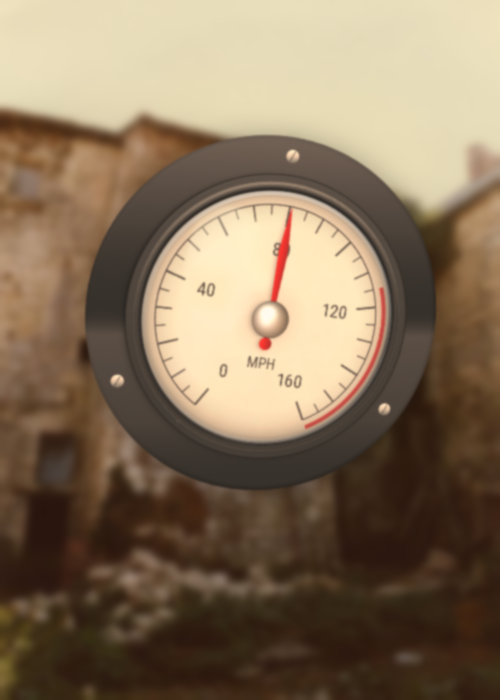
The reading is {"value": 80, "unit": "mph"}
